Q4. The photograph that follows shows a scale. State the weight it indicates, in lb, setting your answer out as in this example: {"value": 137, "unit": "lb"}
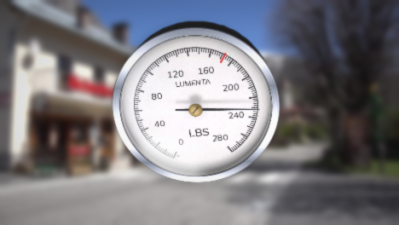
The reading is {"value": 230, "unit": "lb"}
